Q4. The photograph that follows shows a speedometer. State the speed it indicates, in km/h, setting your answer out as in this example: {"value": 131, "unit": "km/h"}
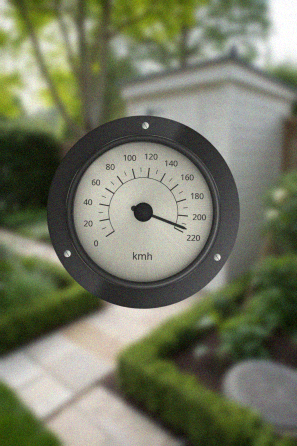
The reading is {"value": 215, "unit": "km/h"}
